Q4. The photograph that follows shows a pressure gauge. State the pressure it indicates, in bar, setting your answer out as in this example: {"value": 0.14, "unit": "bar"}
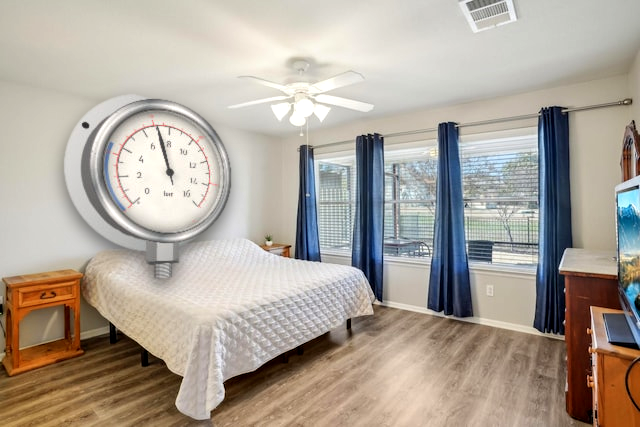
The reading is {"value": 7, "unit": "bar"}
